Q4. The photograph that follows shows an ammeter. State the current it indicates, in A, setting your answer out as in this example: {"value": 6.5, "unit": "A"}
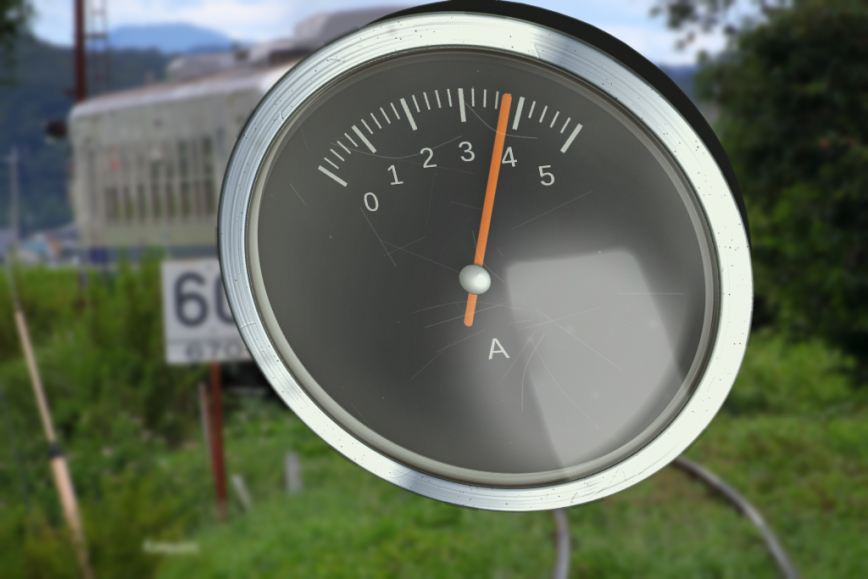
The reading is {"value": 3.8, "unit": "A"}
